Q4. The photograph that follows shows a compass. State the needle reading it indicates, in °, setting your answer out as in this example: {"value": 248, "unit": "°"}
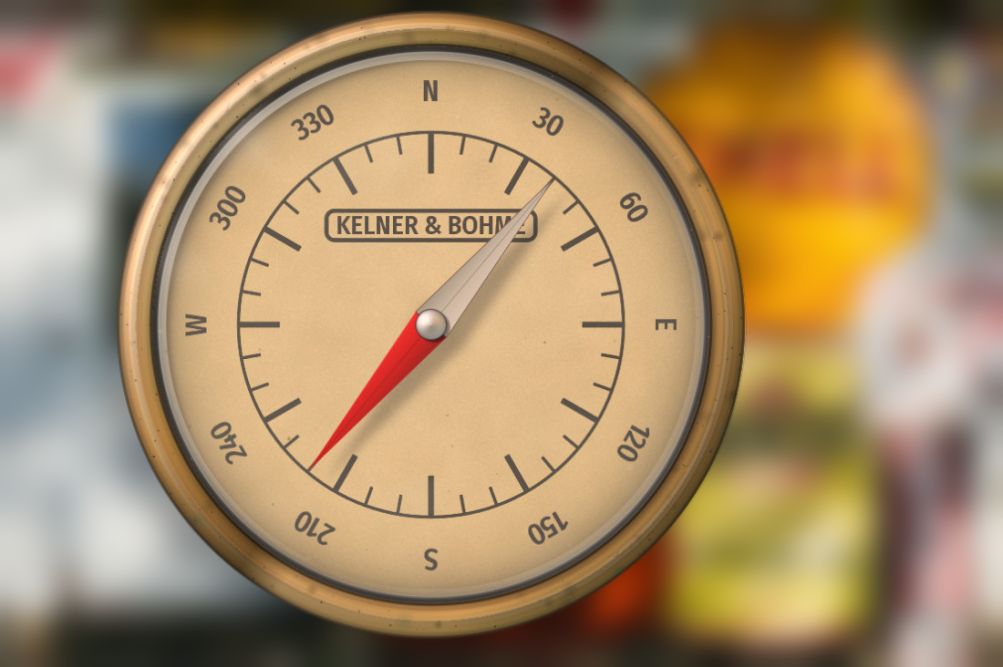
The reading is {"value": 220, "unit": "°"}
